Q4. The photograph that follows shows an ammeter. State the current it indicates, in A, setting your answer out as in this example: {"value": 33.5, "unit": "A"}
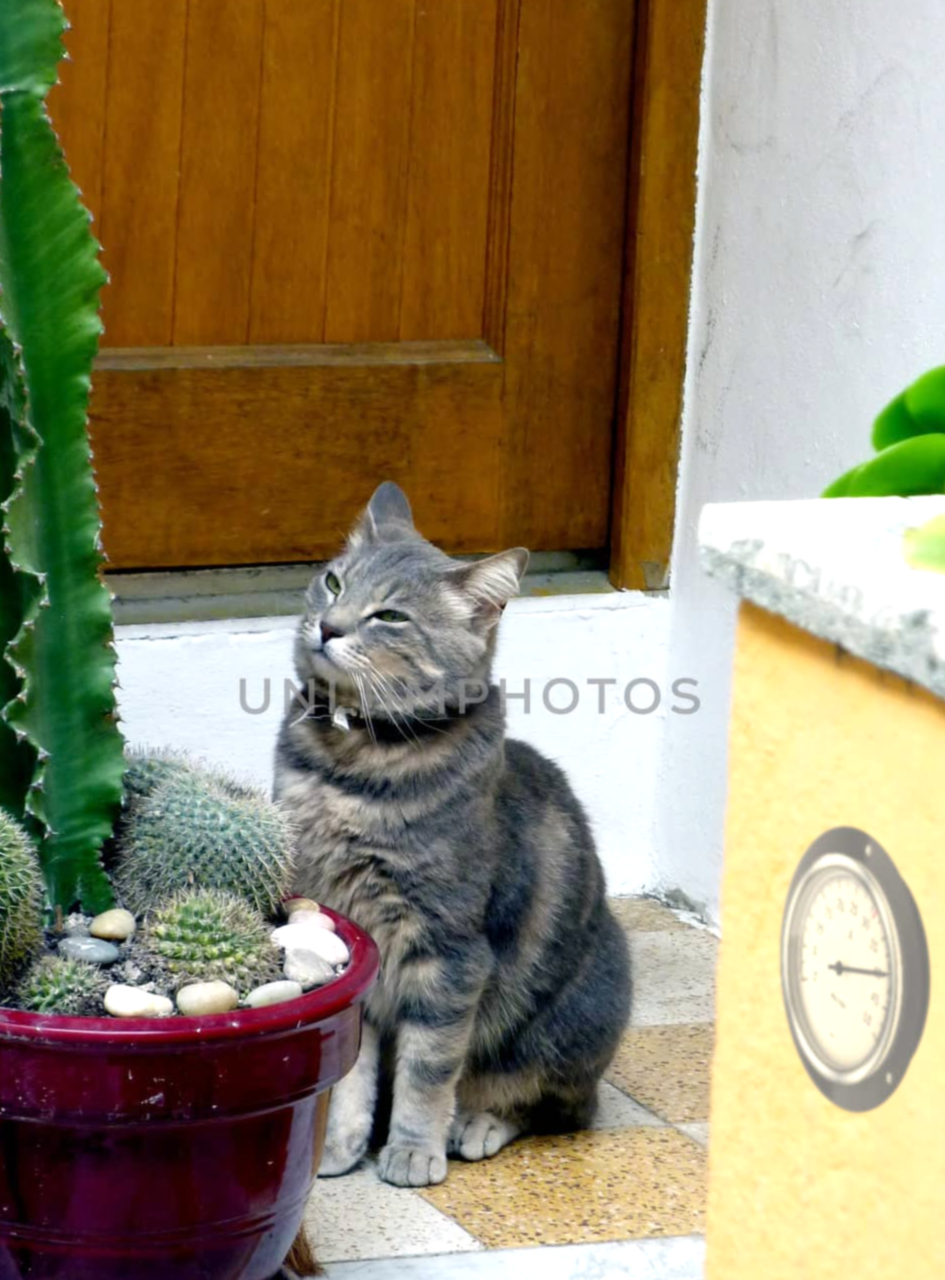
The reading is {"value": 40, "unit": "A"}
